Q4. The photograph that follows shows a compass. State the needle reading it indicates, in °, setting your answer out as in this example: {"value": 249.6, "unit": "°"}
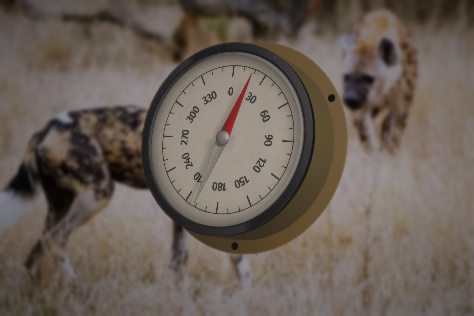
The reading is {"value": 20, "unit": "°"}
